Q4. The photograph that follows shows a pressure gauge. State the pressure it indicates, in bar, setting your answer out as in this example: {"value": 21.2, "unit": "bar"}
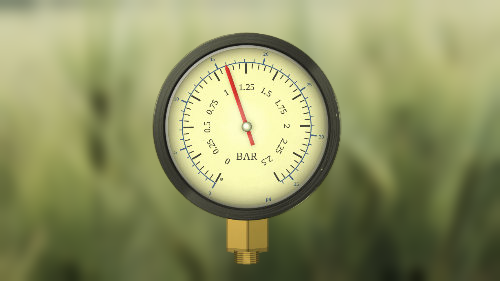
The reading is {"value": 1.1, "unit": "bar"}
